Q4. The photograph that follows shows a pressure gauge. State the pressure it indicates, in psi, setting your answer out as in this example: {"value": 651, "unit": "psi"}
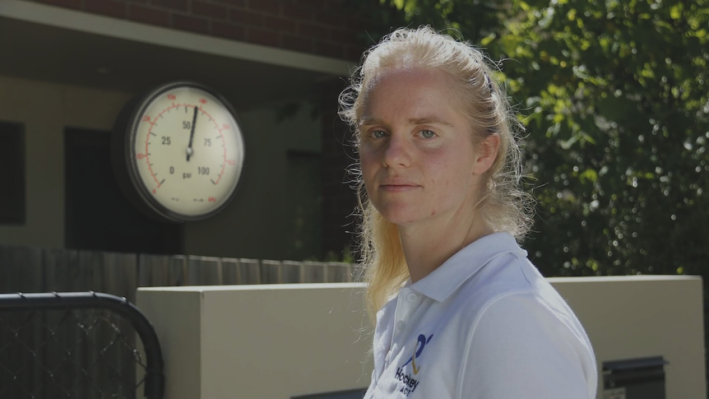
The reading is {"value": 55, "unit": "psi"}
